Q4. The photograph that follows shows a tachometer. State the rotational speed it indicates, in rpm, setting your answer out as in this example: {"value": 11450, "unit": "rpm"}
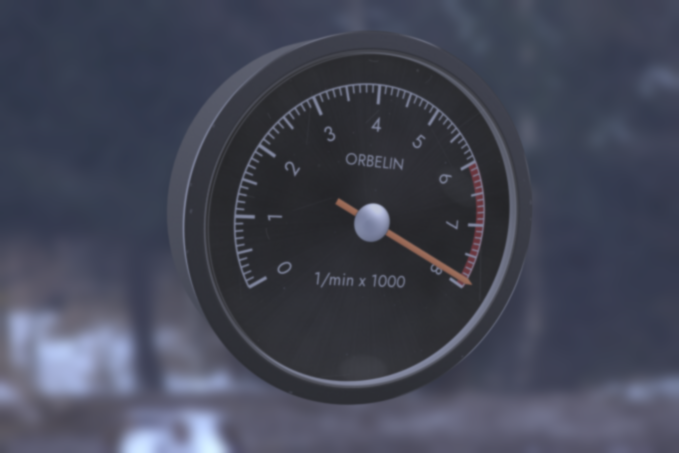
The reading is {"value": 7900, "unit": "rpm"}
